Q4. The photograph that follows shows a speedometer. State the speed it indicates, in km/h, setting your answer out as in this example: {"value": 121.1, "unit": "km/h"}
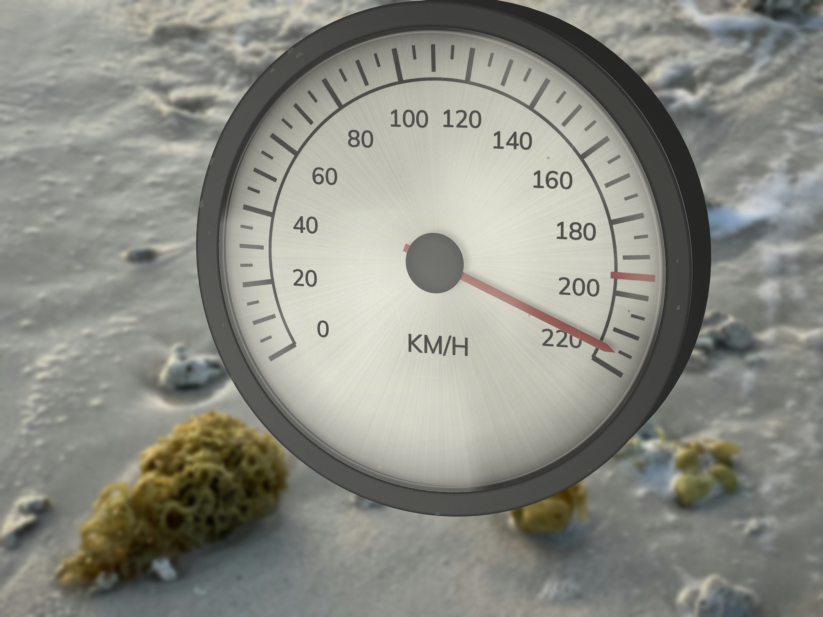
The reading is {"value": 215, "unit": "km/h"}
